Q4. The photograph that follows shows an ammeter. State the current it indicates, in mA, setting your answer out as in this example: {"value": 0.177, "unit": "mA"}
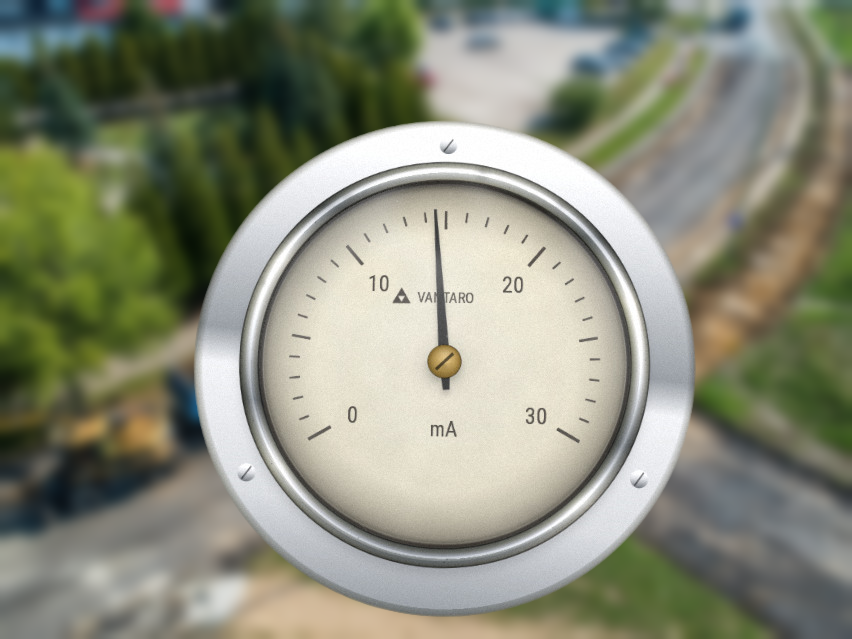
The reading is {"value": 14.5, "unit": "mA"}
